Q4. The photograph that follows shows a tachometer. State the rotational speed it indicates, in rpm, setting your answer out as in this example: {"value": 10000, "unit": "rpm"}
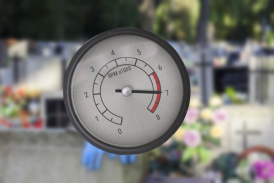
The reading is {"value": 7000, "unit": "rpm"}
